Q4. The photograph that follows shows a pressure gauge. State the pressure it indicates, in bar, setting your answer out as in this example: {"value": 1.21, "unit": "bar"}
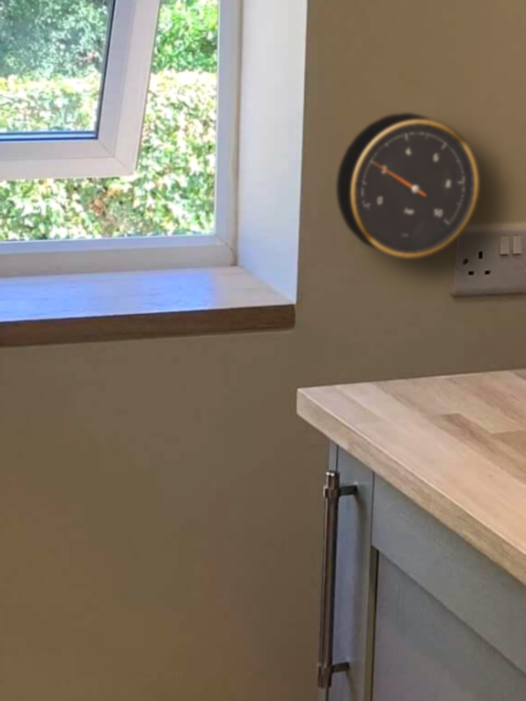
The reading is {"value": 2, "unit": "bar"}
